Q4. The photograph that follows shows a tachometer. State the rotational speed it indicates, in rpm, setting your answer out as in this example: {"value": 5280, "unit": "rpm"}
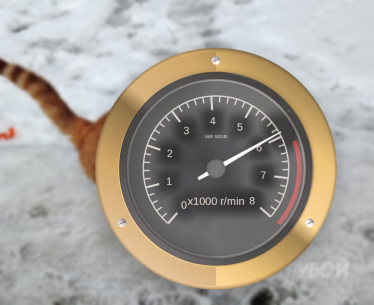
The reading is {"value": 5900, "unit": "rpm"}
